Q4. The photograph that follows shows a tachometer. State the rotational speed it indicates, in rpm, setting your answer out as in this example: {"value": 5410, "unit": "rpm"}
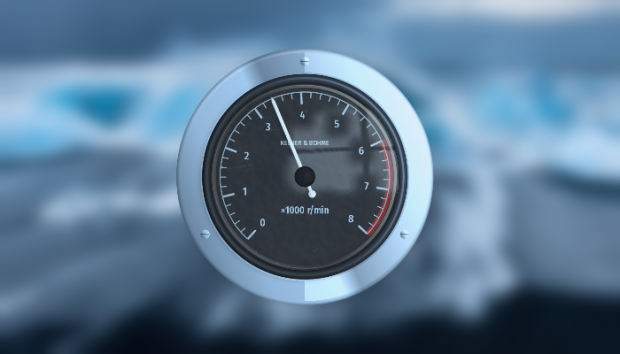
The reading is {"value": 3400, "unit": "rpm"}
